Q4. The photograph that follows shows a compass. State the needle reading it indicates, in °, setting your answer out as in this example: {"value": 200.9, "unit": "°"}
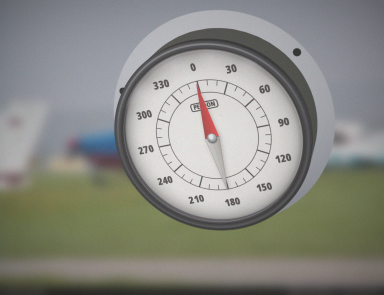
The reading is {"value": 0, "unit": "°"}
